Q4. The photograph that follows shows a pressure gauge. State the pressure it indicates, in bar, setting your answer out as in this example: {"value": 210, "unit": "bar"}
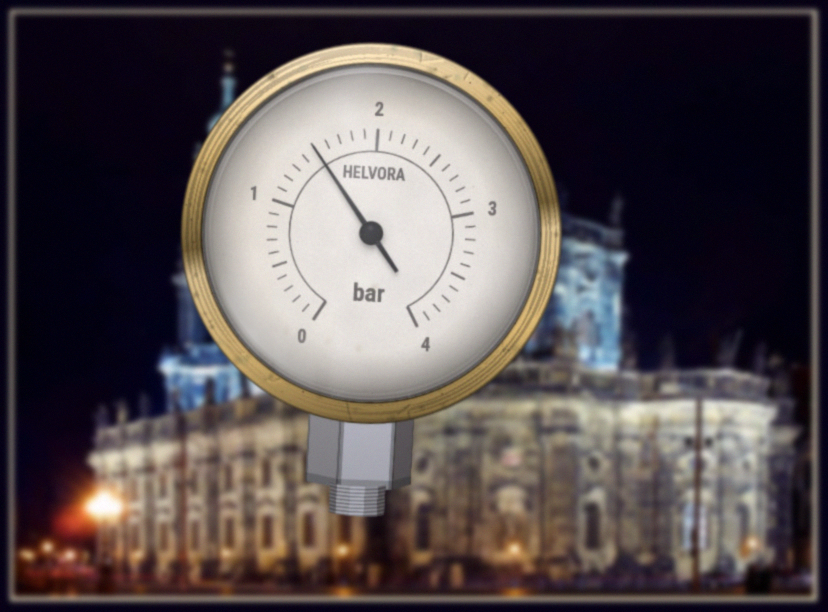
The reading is {"value": 1.5, "unit": "bar"}
